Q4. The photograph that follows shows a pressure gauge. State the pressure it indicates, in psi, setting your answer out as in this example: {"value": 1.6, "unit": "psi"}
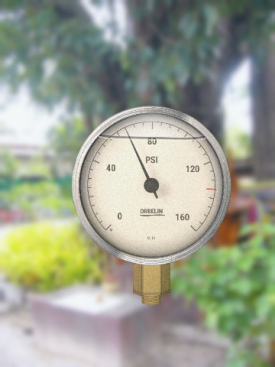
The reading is {"value": 65, "unit": "psi"}
